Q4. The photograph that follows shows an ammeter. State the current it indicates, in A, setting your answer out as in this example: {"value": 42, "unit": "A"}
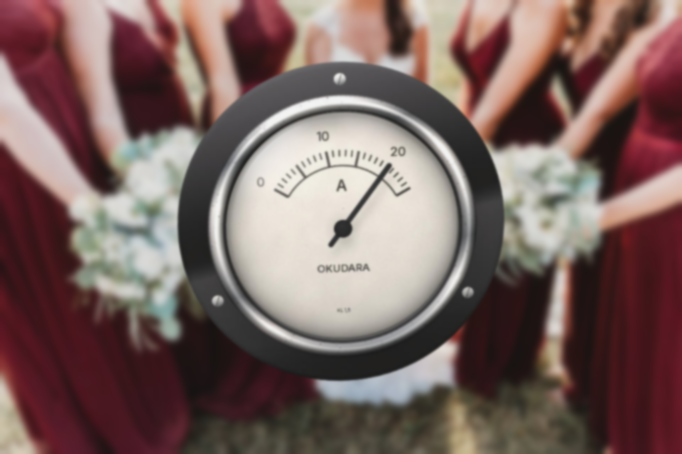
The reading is {"value": 20, "unit": "A"}
